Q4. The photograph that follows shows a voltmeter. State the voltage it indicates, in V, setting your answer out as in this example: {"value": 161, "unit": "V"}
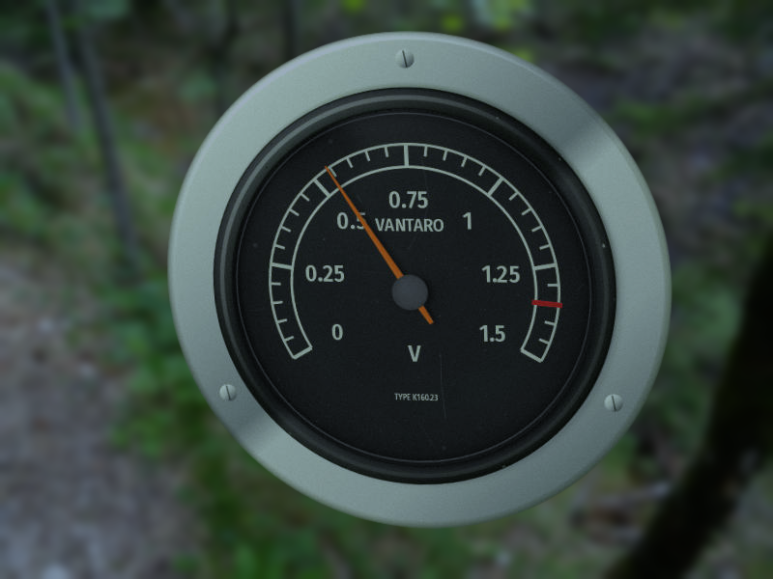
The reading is {"value": 0.55, "unit": "V"}
